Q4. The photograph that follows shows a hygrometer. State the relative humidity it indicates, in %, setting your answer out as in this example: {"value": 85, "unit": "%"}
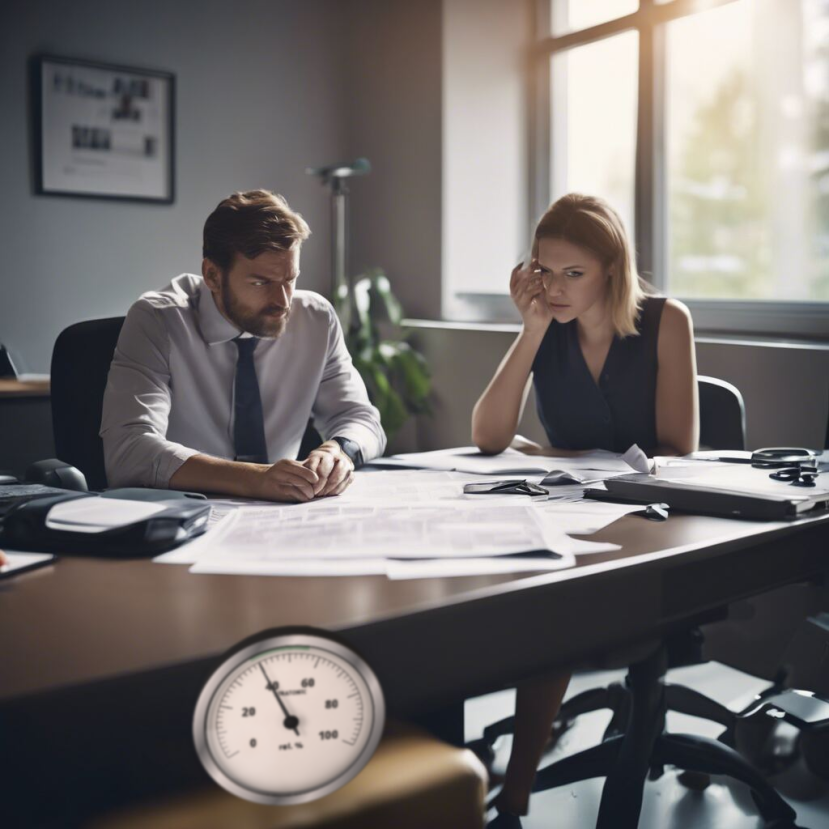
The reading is {"value": 40, "unit": "%"}
